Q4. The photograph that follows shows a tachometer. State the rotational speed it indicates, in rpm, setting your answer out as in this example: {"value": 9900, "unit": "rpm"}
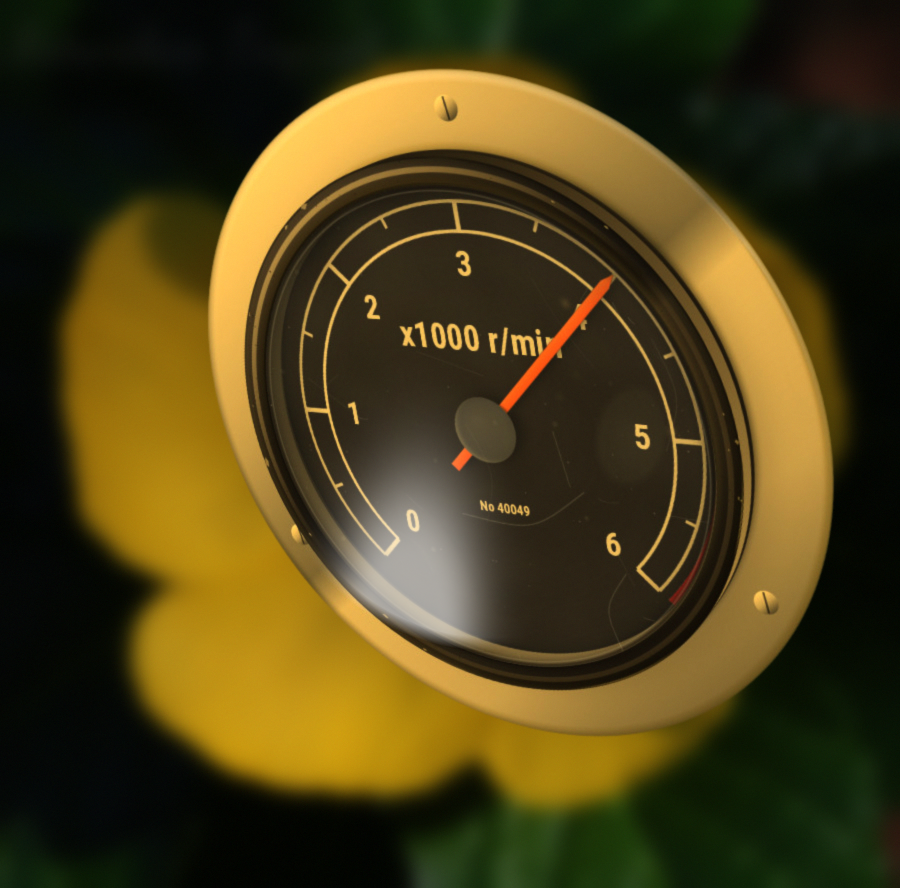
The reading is {"value": 4000, "unit": "rpm"}
